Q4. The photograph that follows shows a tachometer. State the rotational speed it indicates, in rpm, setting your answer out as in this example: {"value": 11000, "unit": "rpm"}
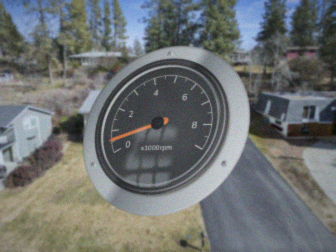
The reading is {"value": 500, "unit": "rpm"}
